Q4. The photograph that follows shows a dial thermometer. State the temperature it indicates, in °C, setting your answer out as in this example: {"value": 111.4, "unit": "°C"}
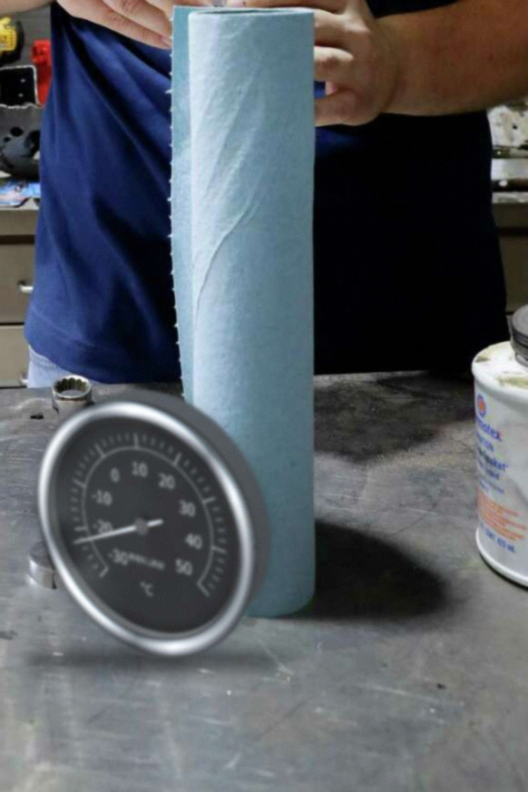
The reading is {"value": -22, "unit": "°C"}
